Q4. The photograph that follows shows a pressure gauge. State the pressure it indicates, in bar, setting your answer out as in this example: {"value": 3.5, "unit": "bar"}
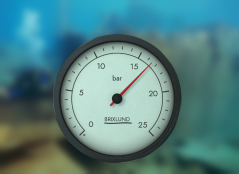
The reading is {"value": 16.5, "unit": "bar"}
